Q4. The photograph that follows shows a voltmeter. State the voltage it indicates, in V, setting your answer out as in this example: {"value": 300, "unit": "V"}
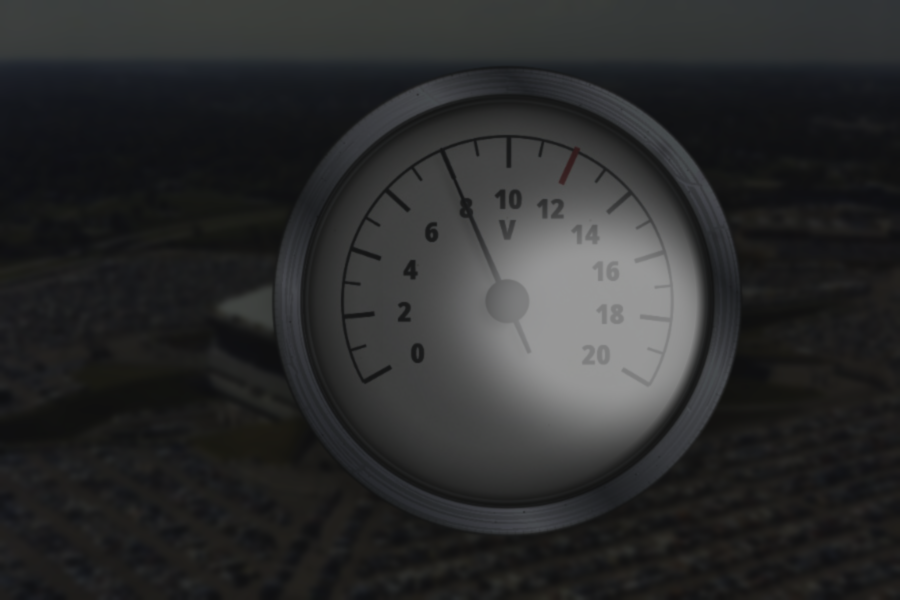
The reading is {"value": 8, "unit": "V"}
